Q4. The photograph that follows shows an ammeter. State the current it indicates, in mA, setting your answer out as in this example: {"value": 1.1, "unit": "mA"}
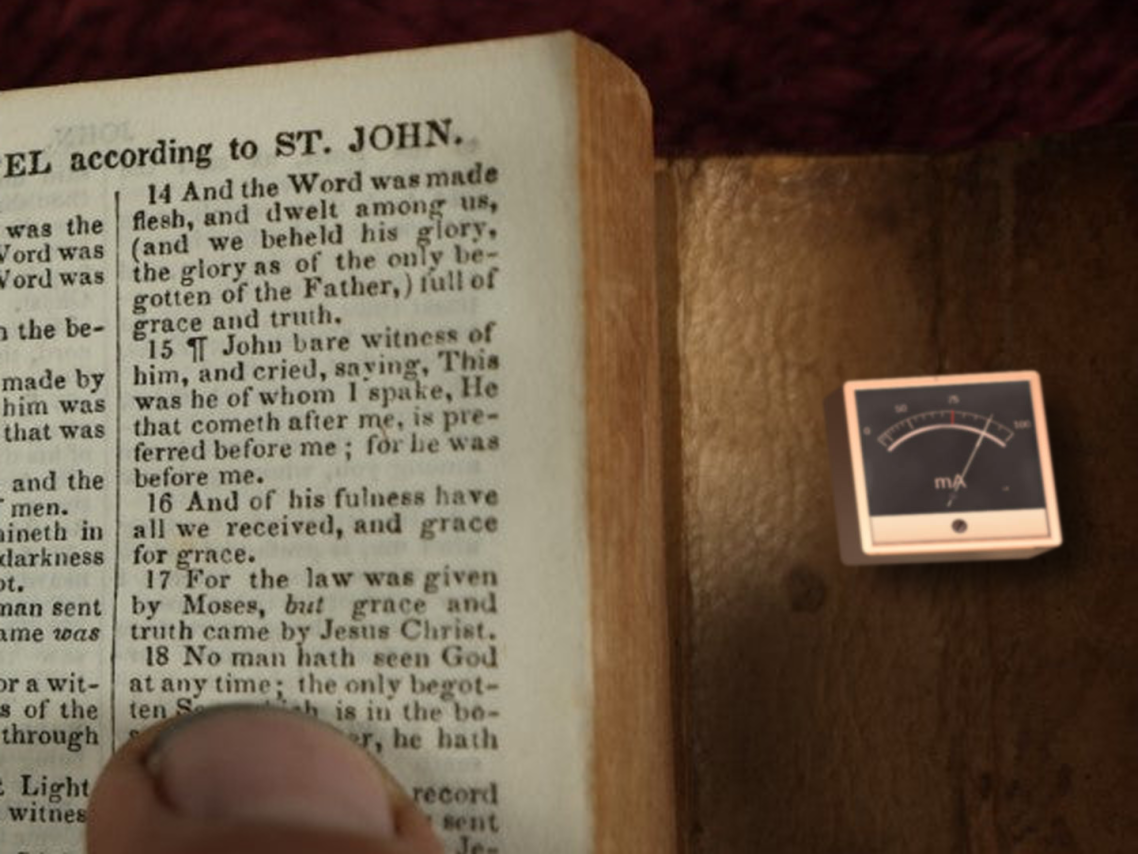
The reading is {"value": 90, "unit": "mA"}
